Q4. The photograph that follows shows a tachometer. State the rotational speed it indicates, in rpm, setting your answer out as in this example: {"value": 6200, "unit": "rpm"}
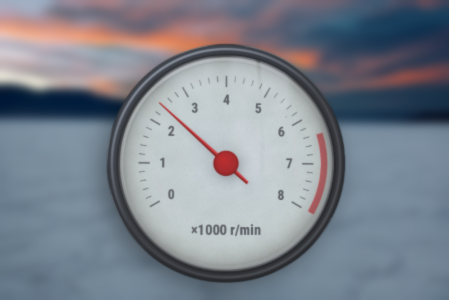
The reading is {"value": 2400, "unit": "rpm"}
